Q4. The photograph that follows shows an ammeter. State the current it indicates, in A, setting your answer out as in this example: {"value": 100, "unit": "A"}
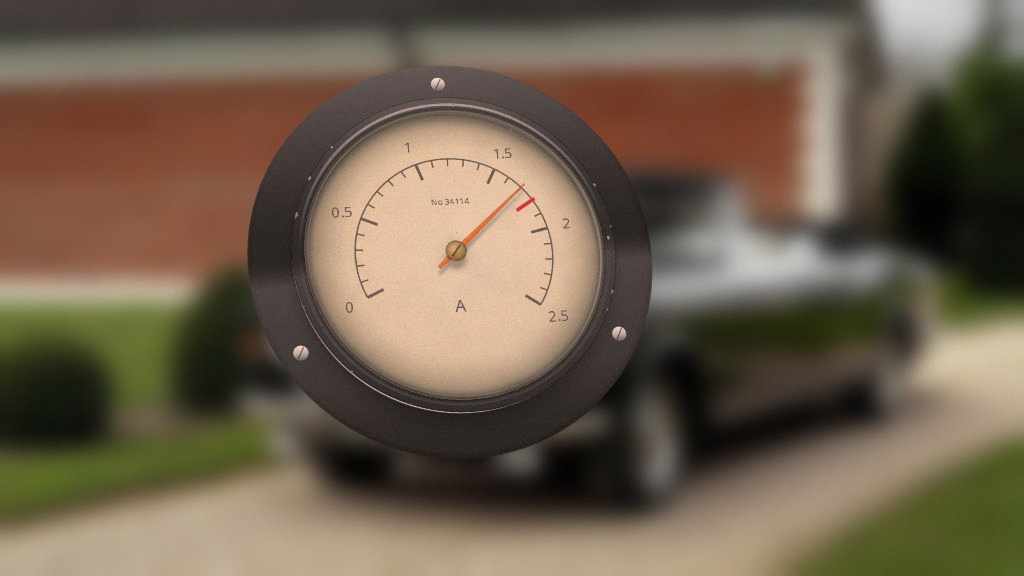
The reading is {"value": 1.7, "unit": "A"}
